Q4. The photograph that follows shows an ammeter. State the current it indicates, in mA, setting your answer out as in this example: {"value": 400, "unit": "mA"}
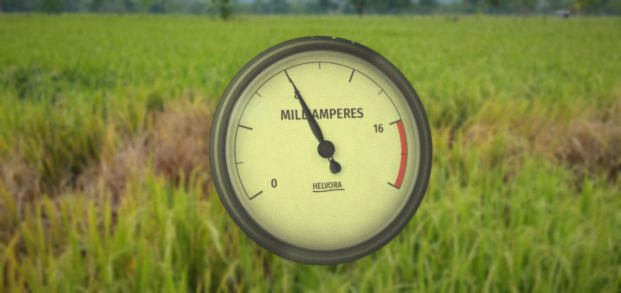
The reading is {"value": 8, "unit": "mA"}
